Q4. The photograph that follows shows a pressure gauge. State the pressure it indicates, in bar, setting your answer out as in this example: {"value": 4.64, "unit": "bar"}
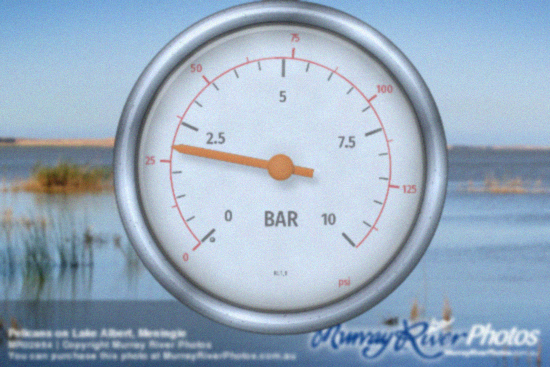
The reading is {"value": 2, "unit": "bar"}
